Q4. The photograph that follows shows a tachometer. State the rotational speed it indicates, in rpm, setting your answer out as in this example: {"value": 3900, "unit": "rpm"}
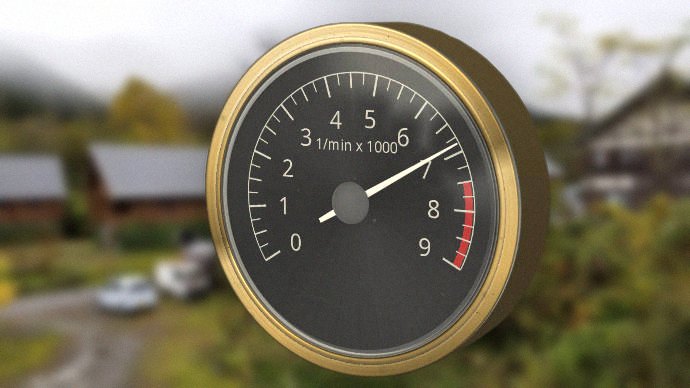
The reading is {"value": 6875, "unit": "rpm"}
